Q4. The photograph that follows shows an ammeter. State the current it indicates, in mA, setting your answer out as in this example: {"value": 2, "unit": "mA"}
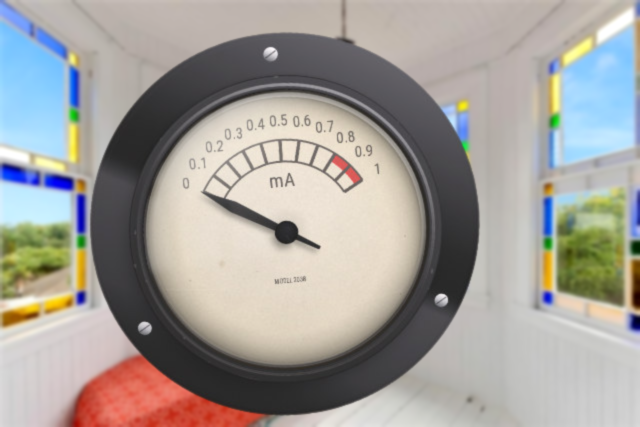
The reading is {"value": 0, "unit": "mA"}
